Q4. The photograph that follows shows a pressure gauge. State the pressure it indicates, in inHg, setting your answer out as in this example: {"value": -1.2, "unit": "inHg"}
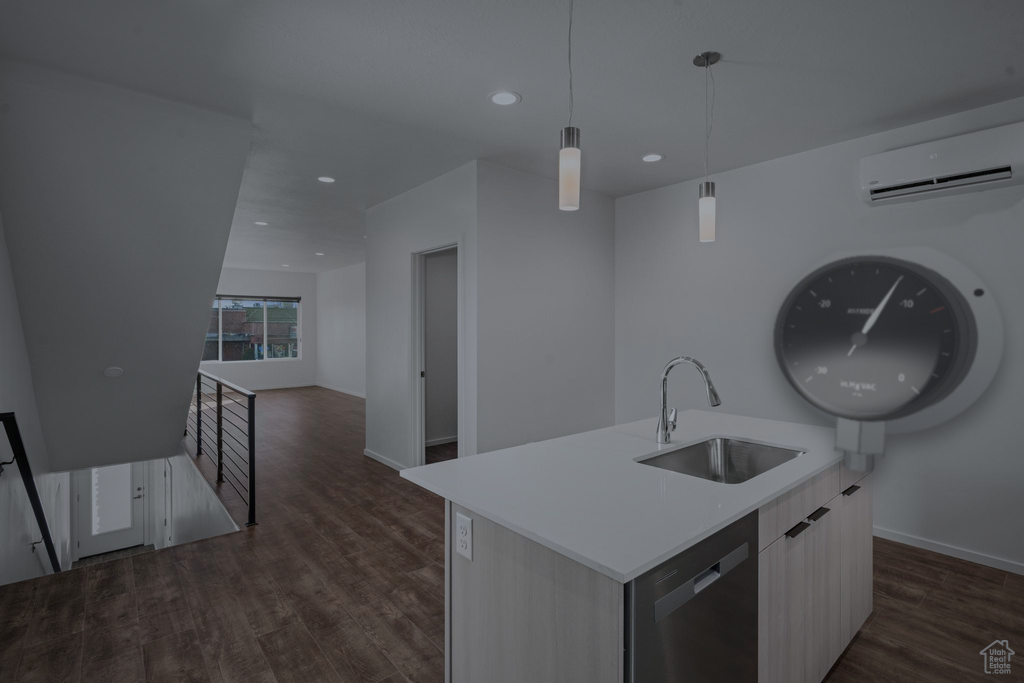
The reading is {"value": -12, "unit": "inHg"}
